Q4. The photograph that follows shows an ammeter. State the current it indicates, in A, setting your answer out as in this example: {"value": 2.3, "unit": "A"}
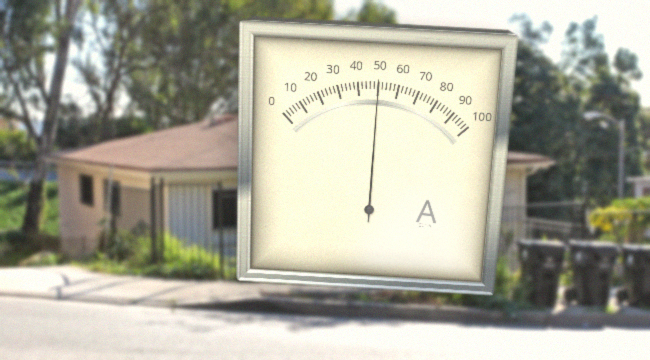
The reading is {"value": 50, "unit": "A"}
